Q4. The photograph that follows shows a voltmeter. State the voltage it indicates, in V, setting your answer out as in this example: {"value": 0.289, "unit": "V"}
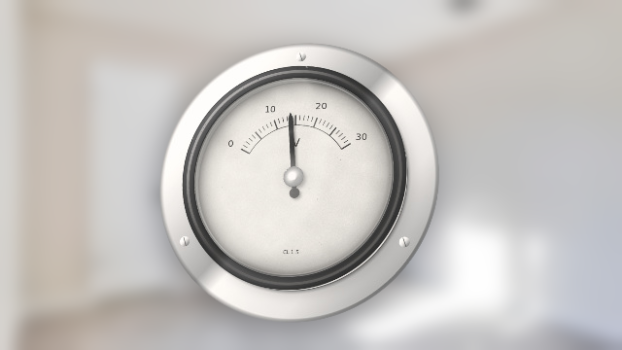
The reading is {"value": 14, "unit": "V"}
